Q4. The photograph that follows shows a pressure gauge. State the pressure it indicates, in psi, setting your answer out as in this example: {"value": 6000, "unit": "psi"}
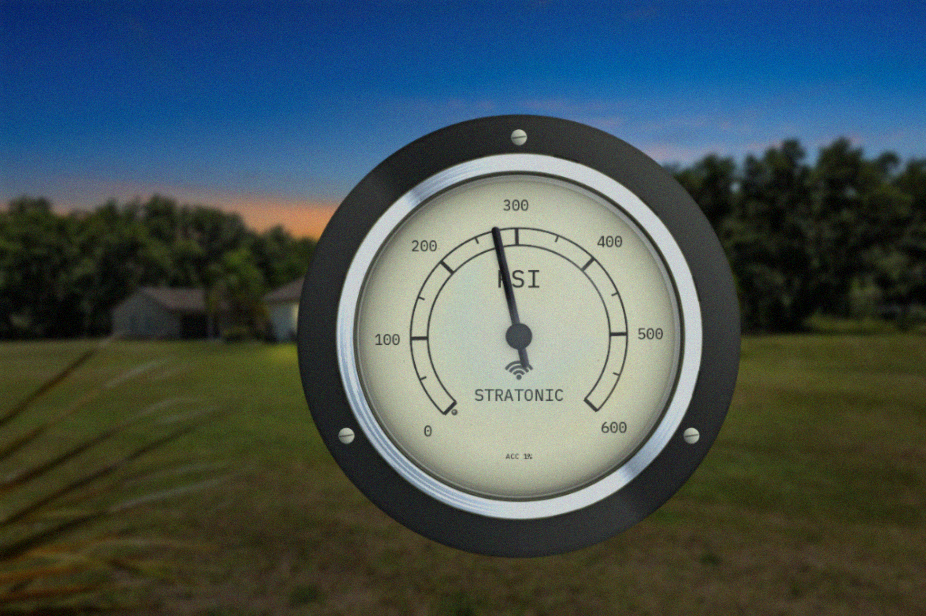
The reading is {"value": 275, "unit": "psi"}
